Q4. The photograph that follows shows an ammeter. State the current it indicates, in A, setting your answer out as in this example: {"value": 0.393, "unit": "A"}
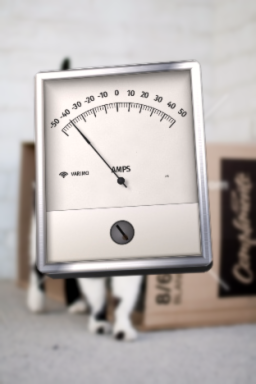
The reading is {"value": -40, "unit": "A"}
